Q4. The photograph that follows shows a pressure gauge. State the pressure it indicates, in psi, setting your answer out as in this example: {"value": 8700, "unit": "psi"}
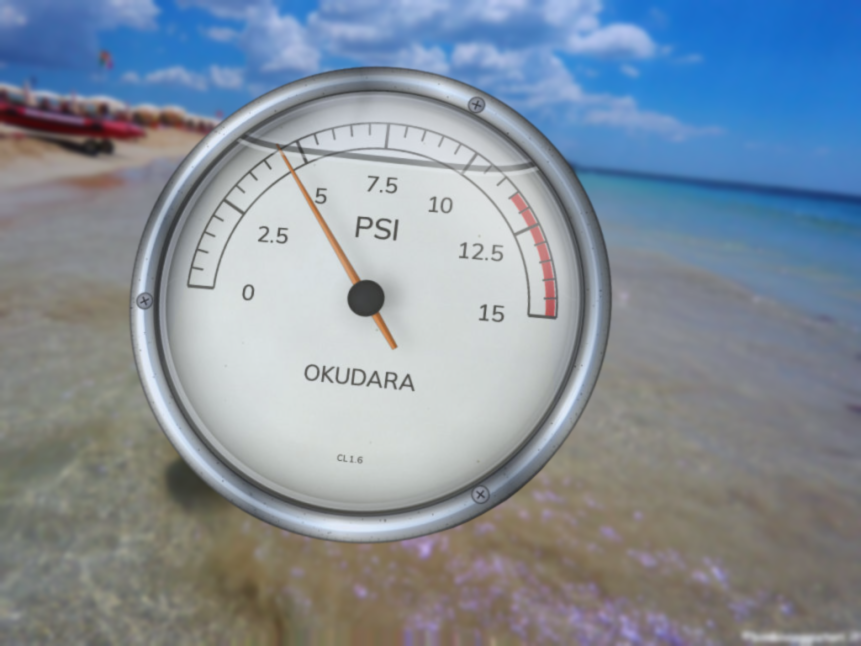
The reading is {"value": 4.5, "unit": "psi"}
